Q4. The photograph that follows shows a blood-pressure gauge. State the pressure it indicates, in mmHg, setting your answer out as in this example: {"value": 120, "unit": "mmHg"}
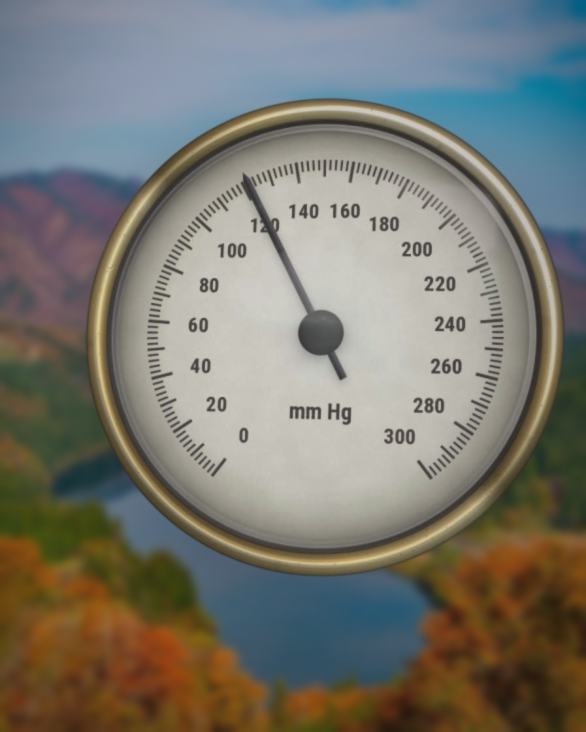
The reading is {"value": 122, "unit": "mmHg"}
